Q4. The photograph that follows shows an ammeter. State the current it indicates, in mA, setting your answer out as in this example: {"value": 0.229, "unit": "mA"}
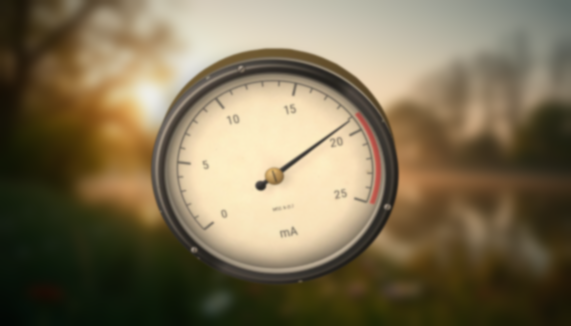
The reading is {"value": 19, "unit": "mA"}
